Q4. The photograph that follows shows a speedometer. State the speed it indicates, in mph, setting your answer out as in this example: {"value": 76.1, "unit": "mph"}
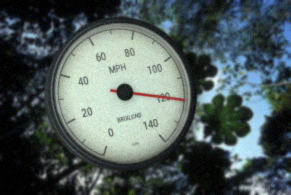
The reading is {"value": 120, "unit": "mph"}
